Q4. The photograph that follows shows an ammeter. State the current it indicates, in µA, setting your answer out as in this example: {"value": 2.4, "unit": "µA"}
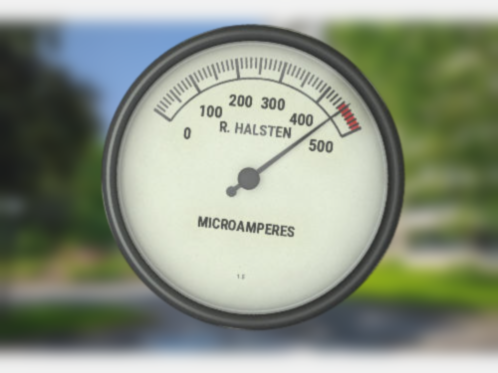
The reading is {"value": 450, "unit": "µA"}
